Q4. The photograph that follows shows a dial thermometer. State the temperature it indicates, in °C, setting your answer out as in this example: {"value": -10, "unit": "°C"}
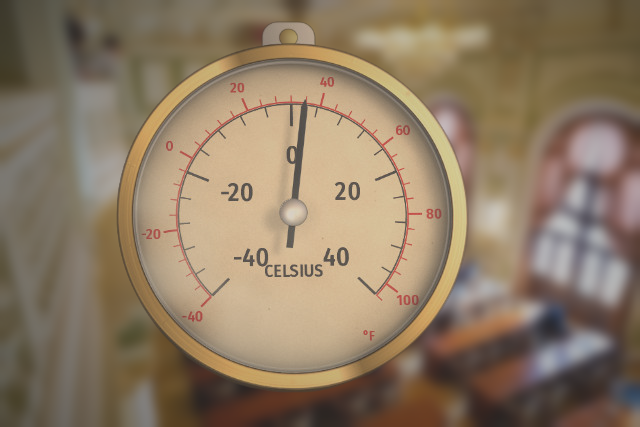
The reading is {"value": 2, "unit": "°C"}
